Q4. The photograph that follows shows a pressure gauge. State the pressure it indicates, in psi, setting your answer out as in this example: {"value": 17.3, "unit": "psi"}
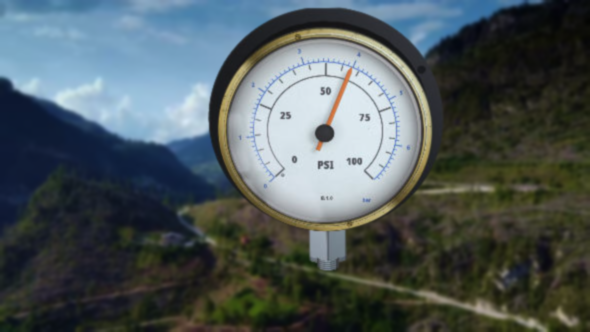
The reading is {"value": 57.5, "unit": "psi"}
